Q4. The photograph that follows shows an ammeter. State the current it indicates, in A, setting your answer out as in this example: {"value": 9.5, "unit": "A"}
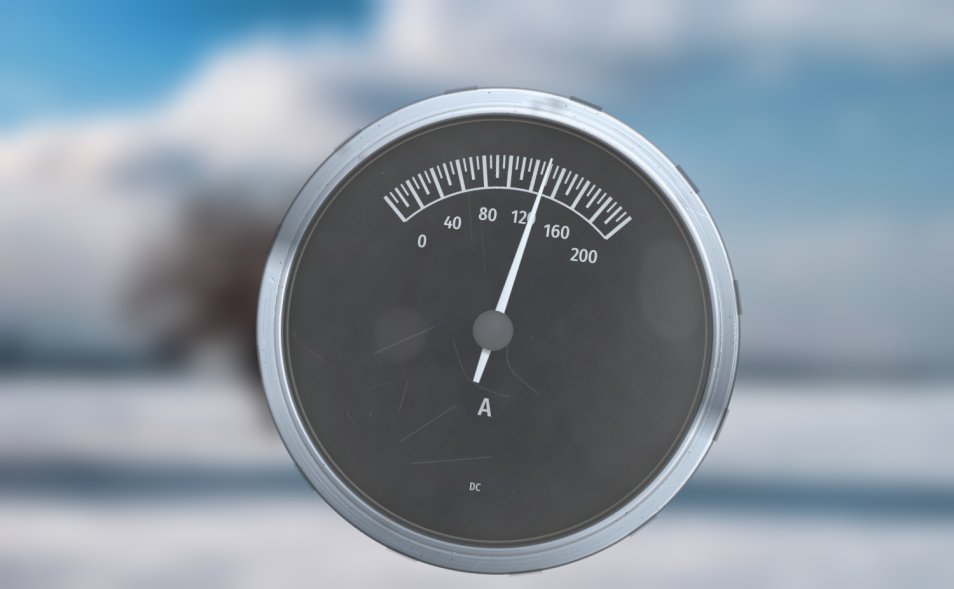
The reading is {"value": 130, "unit": "A"}
